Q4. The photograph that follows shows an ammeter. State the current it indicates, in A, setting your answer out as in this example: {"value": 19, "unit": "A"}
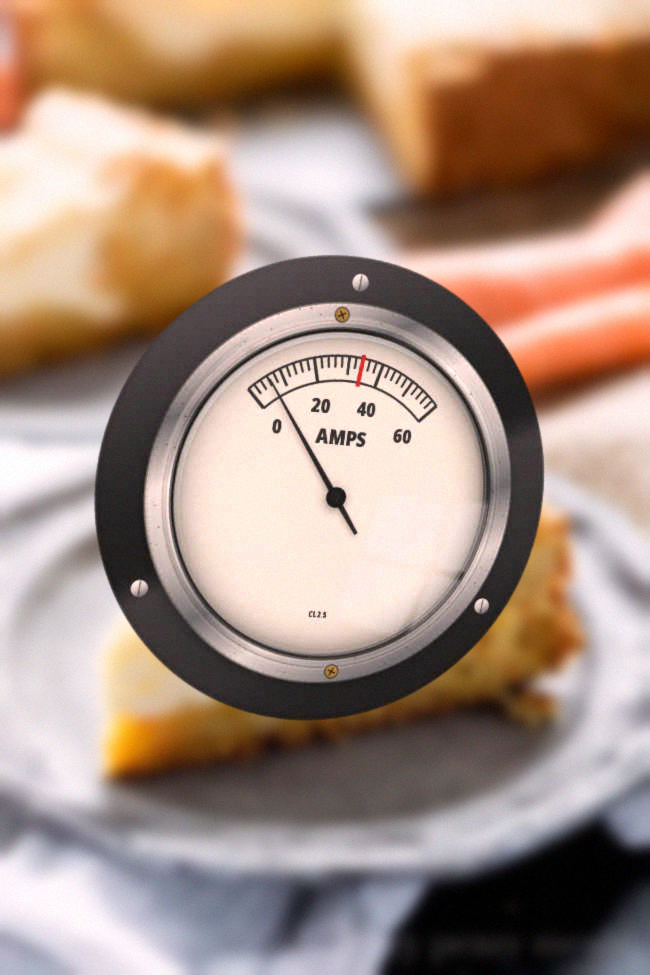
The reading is {"value": 6, "unit": "A"}
